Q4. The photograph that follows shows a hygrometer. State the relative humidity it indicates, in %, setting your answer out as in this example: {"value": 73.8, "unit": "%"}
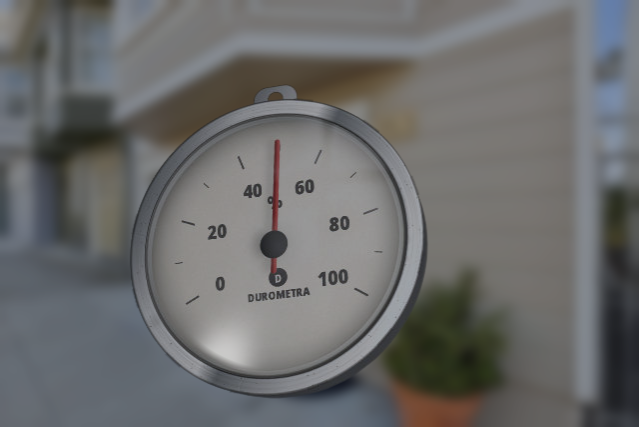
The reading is {"value": 50, "unit": "%"}
